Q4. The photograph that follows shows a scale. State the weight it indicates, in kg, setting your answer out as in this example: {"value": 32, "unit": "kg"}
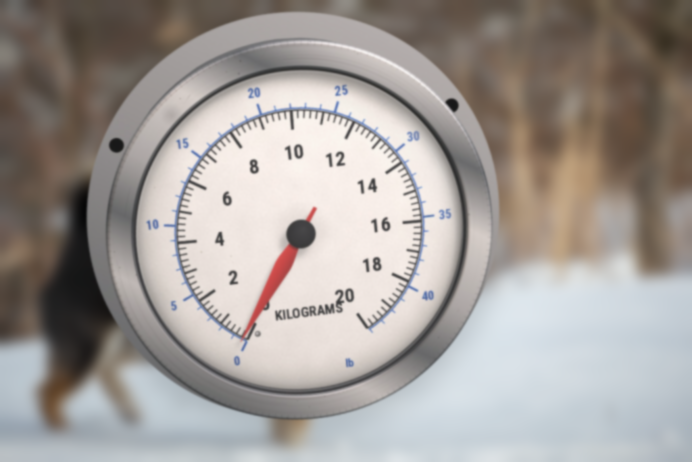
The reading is {"value": 0.2, "unit": "kg"}
